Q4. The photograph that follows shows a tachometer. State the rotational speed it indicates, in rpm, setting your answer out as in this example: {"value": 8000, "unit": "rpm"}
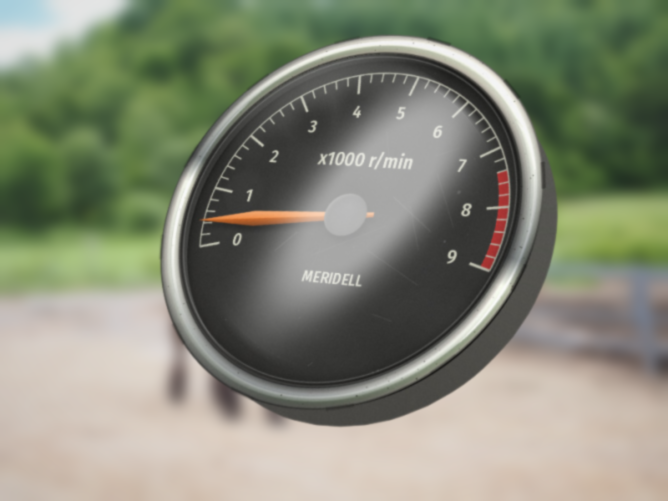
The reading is {"value": 400, "unit": "rpm"}
